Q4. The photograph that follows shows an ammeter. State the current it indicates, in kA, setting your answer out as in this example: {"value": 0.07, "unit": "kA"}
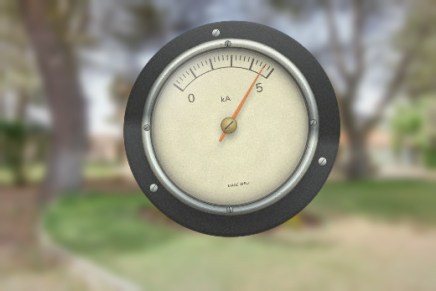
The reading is {"value": 4.6, "unit": "kA"}
